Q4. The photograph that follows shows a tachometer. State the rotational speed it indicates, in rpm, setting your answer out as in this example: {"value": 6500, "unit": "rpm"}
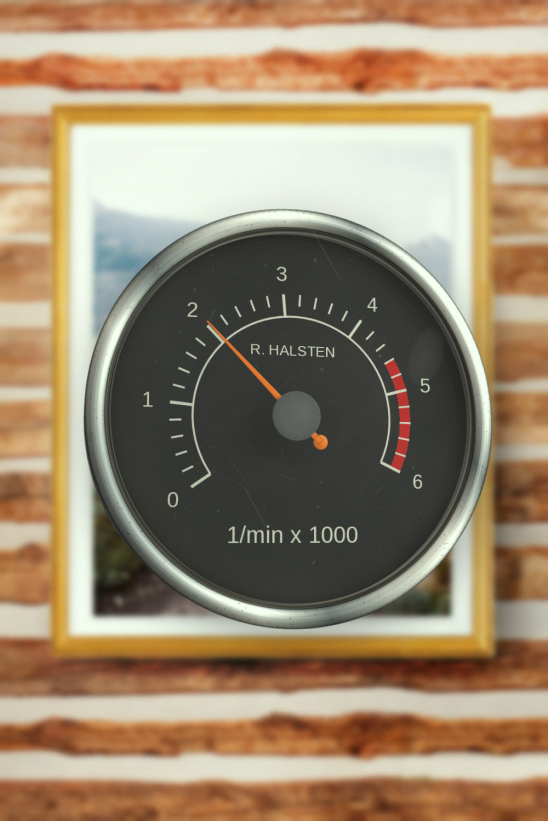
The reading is {"value": 2000, "unit": "rpm"}
